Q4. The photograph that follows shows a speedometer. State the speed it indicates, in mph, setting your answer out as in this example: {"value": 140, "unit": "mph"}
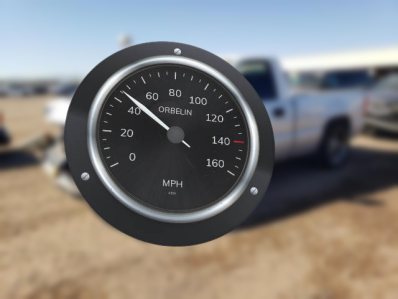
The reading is {"value": 45, "unit": "mph"}
